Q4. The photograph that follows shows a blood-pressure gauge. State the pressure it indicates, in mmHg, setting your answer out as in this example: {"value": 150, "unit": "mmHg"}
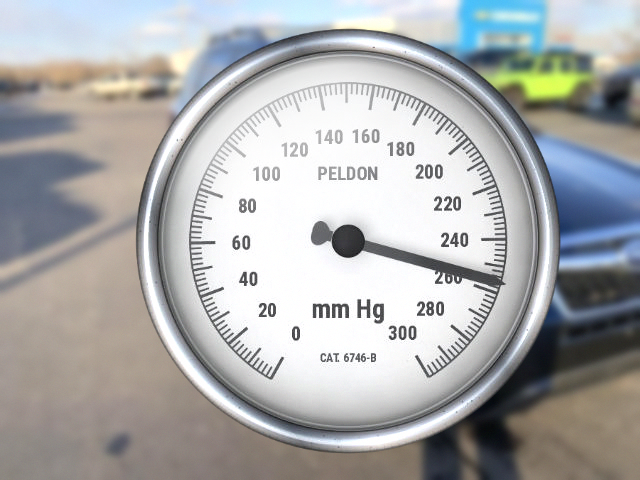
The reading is {"value": 256, "unit": "mmHg"}
